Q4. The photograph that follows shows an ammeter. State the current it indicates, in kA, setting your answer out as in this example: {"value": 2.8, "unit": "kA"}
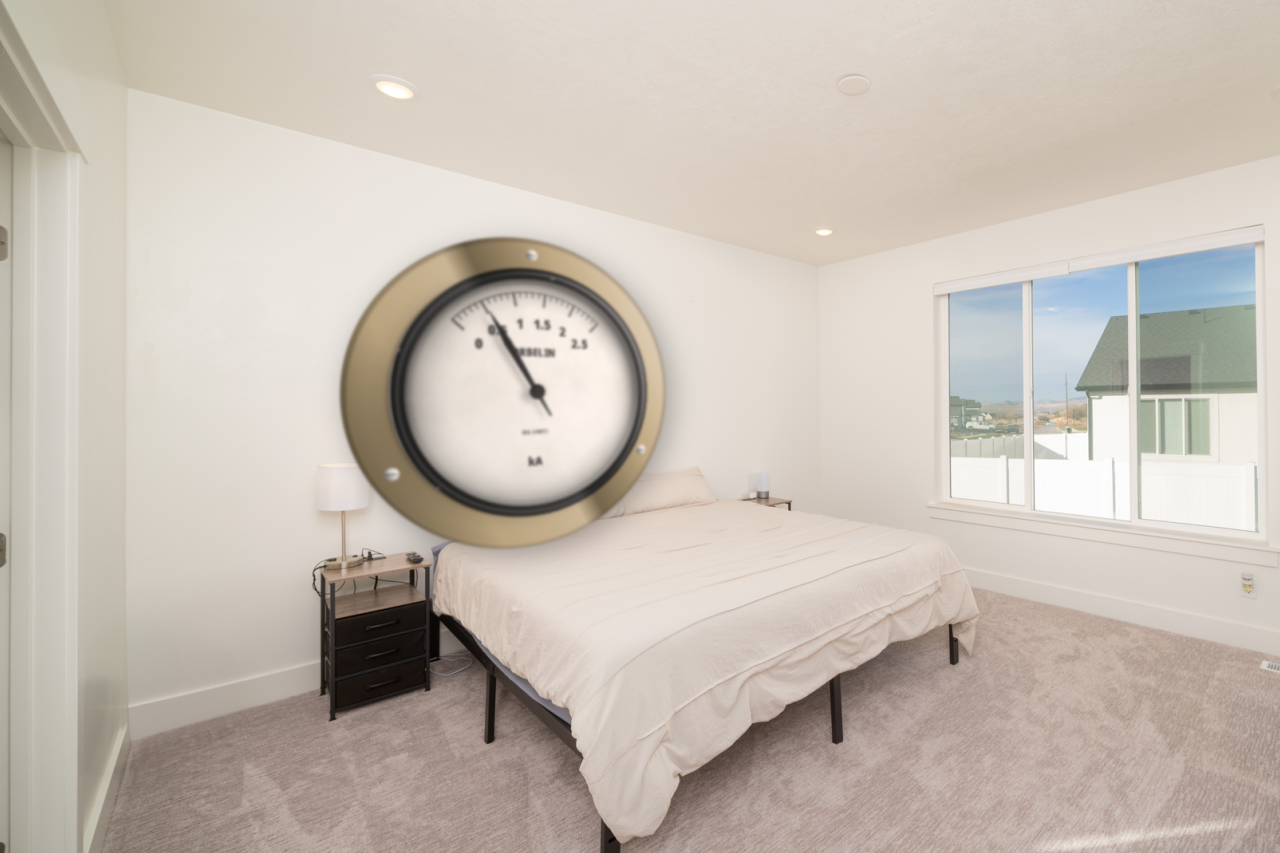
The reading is {"value": 0.5, "unit": "kA"}
